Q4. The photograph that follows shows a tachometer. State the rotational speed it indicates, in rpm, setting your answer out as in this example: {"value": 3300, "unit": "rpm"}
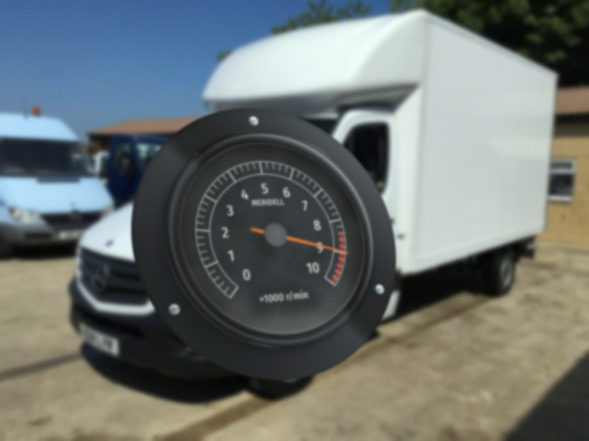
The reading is {"value": 9000, "unit": "rpm"}
